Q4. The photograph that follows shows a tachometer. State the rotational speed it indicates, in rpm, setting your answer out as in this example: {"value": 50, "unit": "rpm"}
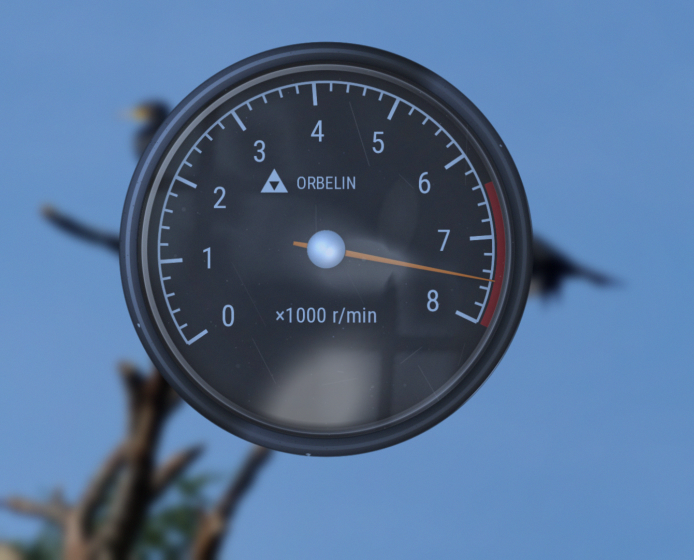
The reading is {"value": 7500, "unit": "rpm"}
